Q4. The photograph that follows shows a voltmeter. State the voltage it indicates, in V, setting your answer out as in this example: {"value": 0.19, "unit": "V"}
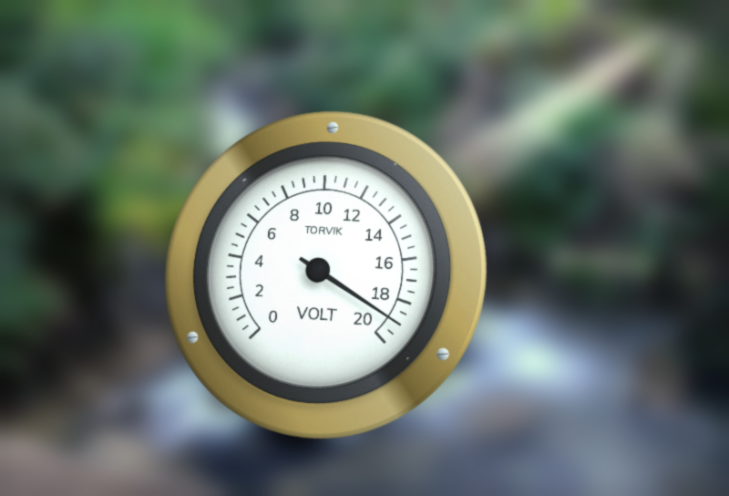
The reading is {"value": 19, "unit": "V"}
